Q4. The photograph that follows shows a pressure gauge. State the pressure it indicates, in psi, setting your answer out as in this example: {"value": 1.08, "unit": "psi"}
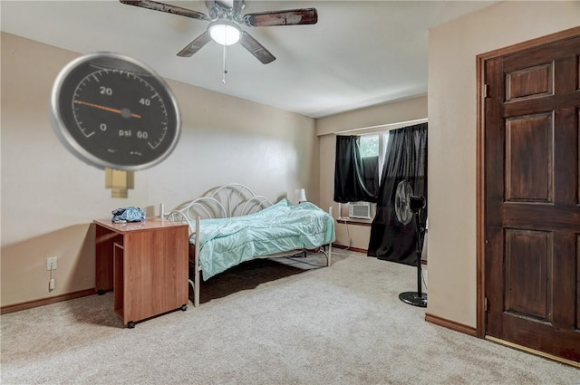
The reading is {"value": 10, "unit": "psi"}
